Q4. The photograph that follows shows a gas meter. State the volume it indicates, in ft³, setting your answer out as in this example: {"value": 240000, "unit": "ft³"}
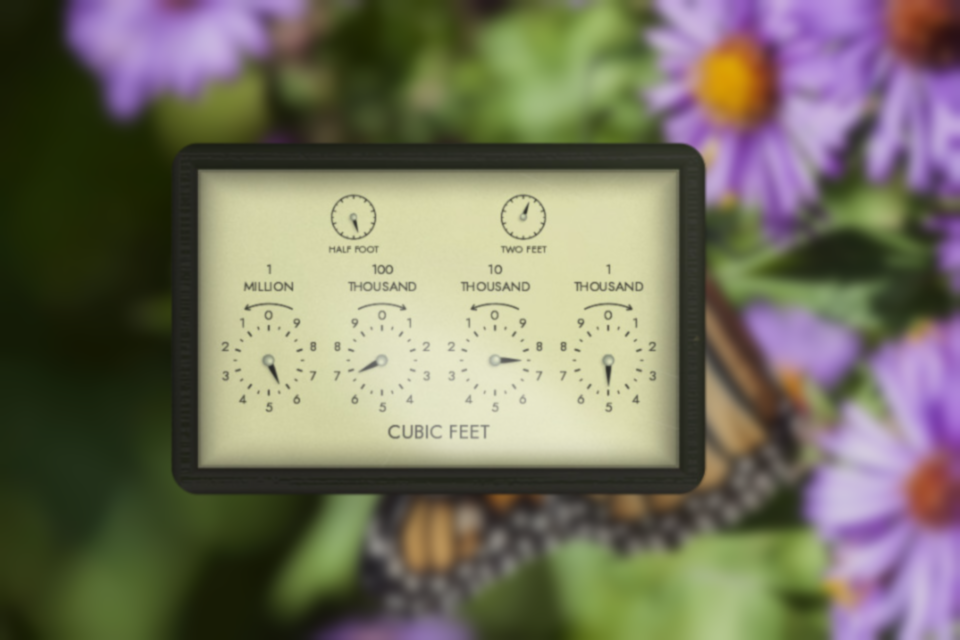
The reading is {"value": 567500, "unit": "ft³"}
